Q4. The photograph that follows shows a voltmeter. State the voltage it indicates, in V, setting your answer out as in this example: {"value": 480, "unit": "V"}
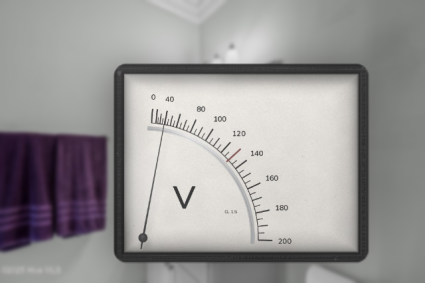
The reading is {"value": 40, "unit": "V"}
